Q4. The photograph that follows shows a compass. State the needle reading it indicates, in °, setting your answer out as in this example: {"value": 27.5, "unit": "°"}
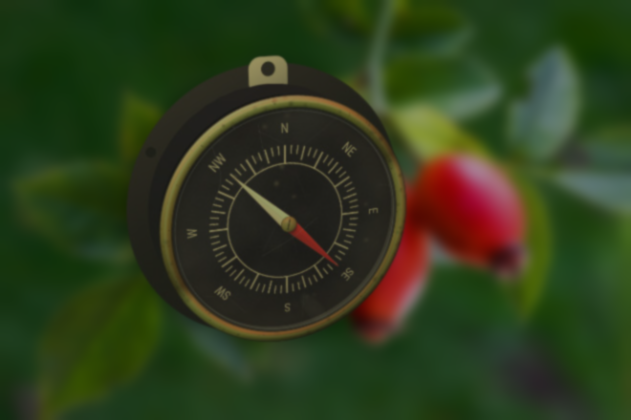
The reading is {"value": 135, "unit": "°"}
